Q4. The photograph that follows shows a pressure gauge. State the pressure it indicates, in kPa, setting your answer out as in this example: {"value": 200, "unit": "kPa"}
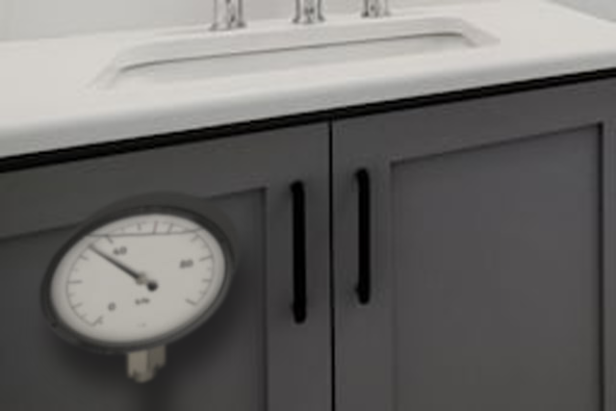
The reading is {"value": 35, "unit": "kPa"}
